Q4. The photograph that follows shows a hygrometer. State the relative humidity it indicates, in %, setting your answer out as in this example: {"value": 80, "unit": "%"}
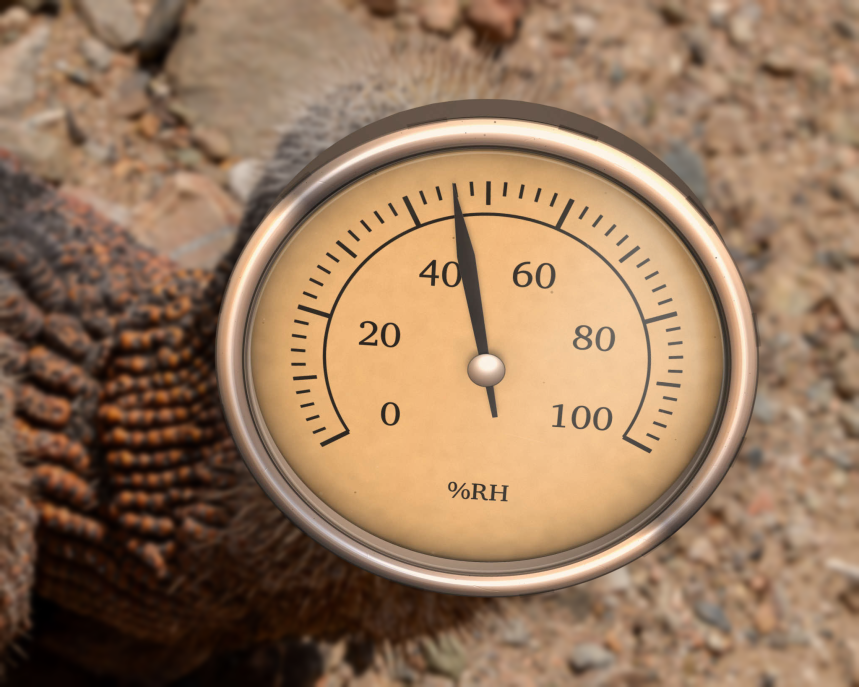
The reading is {"value": 46, "unit": "%"}
